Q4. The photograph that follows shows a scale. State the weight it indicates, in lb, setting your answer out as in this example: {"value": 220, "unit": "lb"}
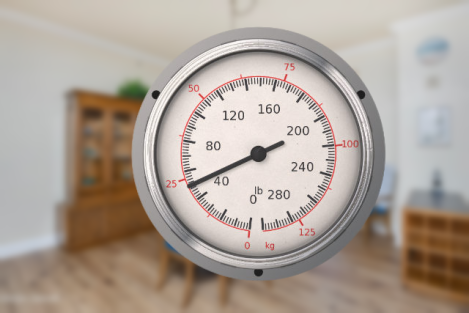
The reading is {"value": 50, "unit": "lb"}
